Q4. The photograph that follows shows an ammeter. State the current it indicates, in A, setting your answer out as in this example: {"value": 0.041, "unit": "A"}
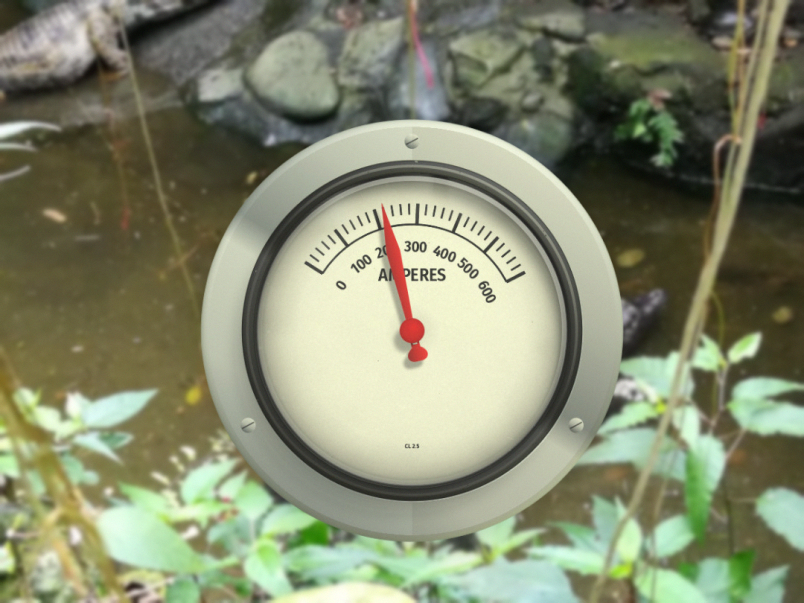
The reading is {"value": 220, "unit": "A"}
